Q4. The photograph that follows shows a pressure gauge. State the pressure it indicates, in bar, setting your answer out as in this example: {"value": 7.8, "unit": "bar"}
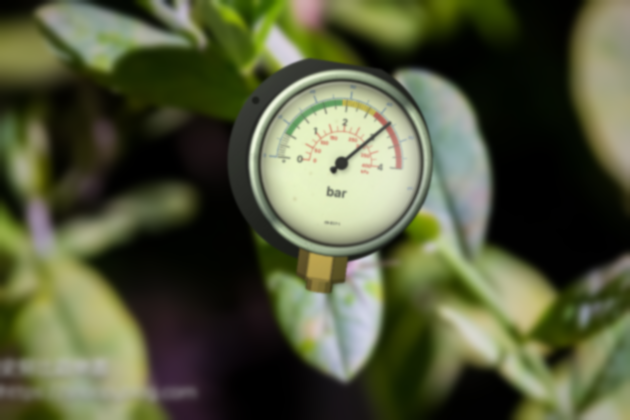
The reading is {"value": 3, "unit": "bar"}
